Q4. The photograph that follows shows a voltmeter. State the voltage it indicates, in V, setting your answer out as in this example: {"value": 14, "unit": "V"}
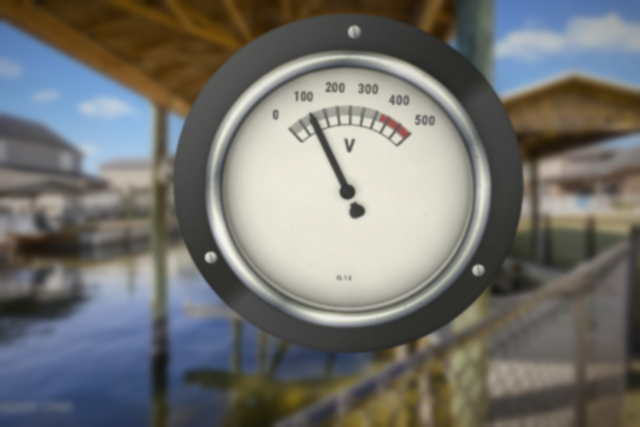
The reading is {"value": 100, "unit": "V"}
